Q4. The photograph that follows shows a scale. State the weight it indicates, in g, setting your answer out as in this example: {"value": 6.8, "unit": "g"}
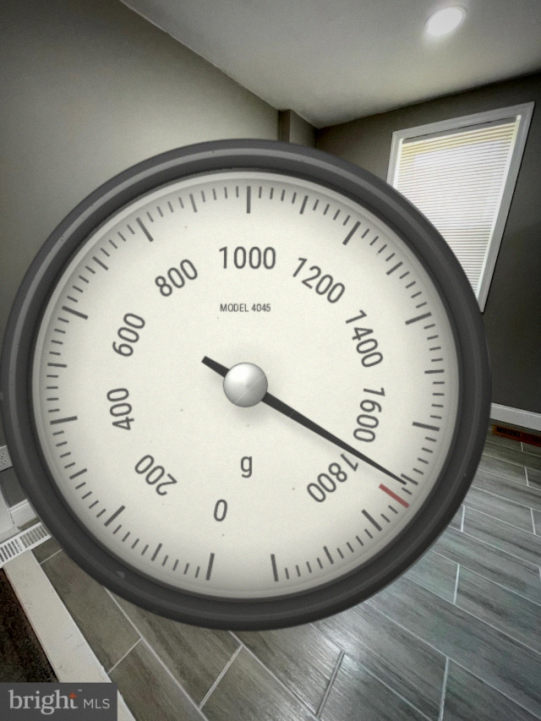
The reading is {"value": 1710, "unit": "g"}
